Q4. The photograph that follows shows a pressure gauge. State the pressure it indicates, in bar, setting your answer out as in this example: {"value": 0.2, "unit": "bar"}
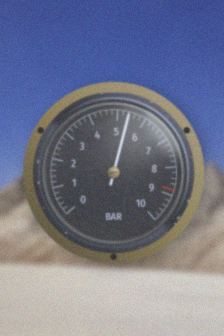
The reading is {"value": 5.4, "unit": "bar"}
